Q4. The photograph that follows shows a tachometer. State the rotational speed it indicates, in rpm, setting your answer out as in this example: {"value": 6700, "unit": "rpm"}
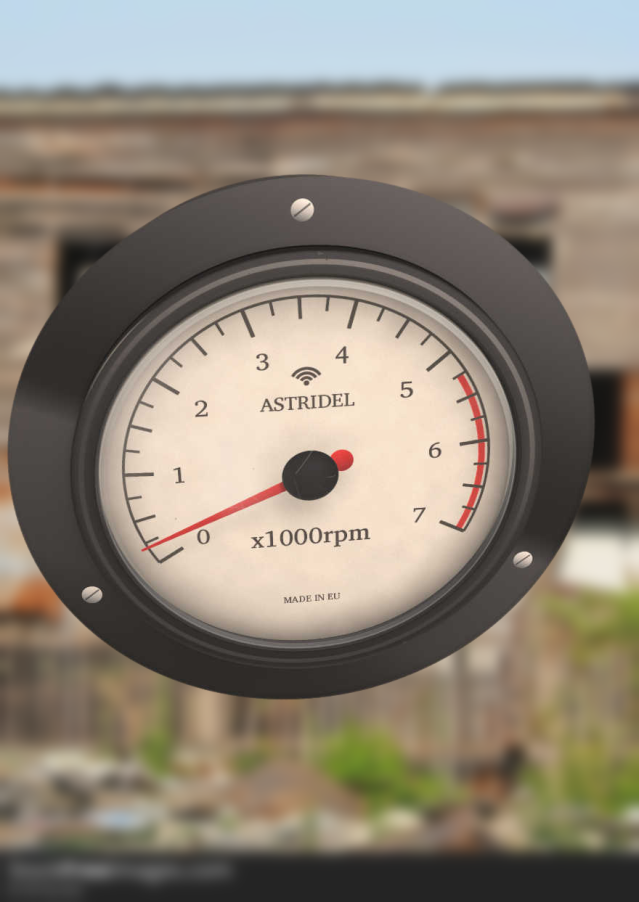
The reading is {"value": 250, "unit": "rpm"}
